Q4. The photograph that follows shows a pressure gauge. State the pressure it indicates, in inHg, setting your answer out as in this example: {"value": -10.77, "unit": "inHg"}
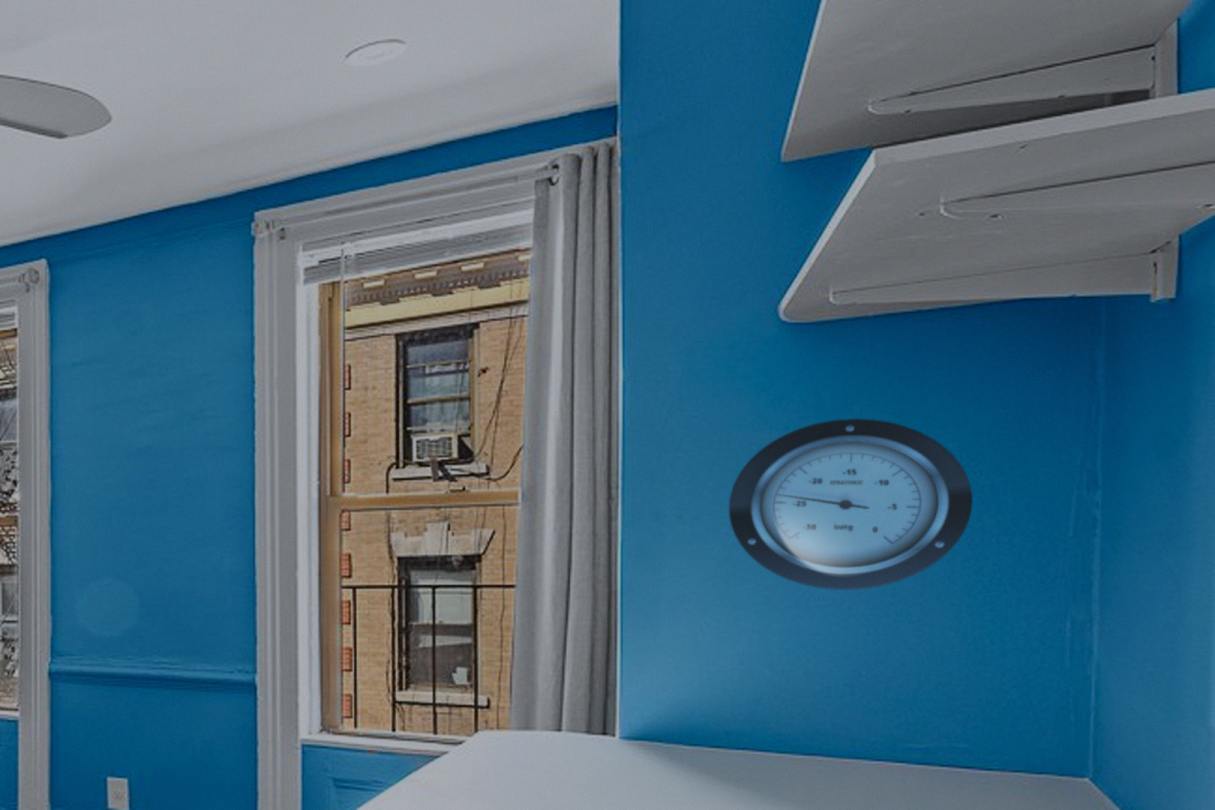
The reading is {"value": -24, "unit": "inHg"}
